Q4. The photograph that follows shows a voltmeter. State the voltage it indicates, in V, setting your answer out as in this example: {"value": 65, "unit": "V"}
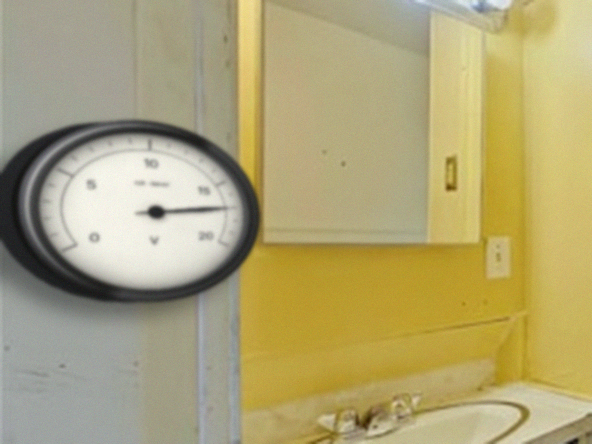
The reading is {"value": 17, "unit": "V"}
